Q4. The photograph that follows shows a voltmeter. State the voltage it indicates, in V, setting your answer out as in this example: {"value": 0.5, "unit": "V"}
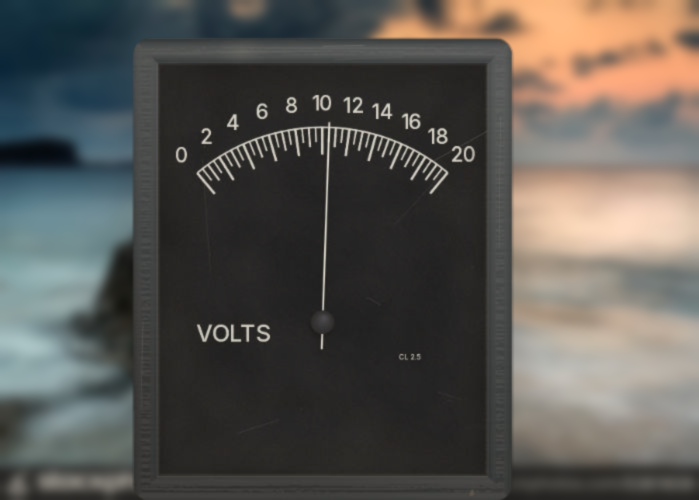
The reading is {"value": 10.5, "unit": "V"}
